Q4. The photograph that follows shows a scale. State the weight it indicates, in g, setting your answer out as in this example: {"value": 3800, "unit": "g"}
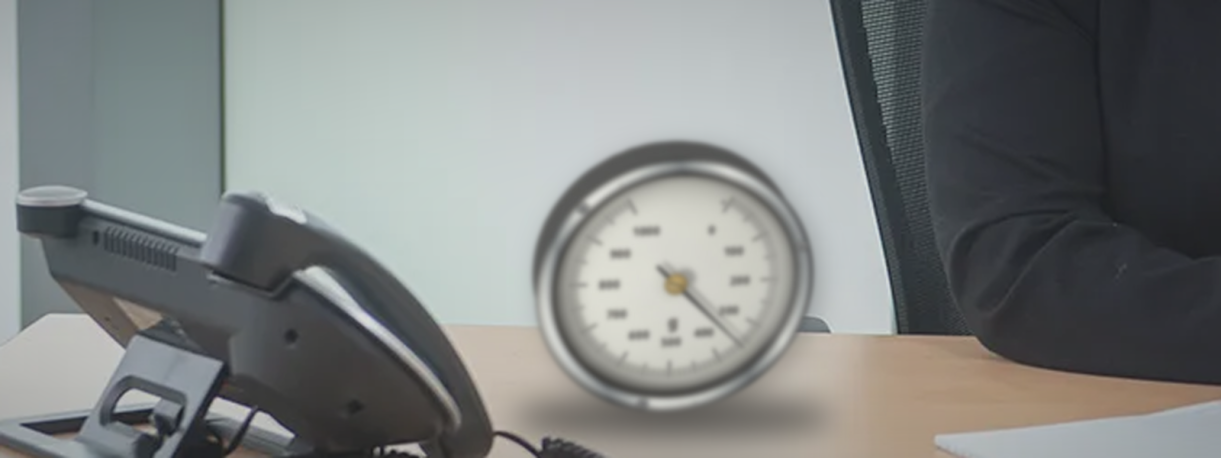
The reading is {"value": 350, "unit": "g"}
